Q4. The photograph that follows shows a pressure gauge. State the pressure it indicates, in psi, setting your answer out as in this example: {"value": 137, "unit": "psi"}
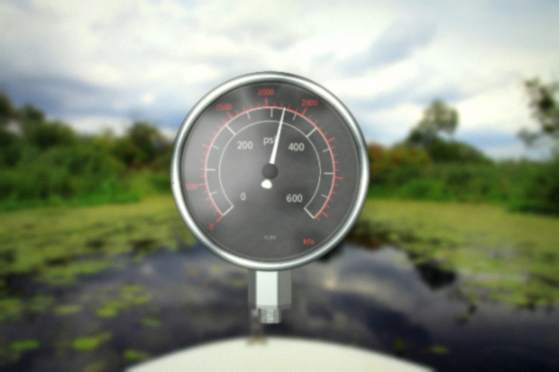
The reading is {"value": 325, "unit": "psi"}
